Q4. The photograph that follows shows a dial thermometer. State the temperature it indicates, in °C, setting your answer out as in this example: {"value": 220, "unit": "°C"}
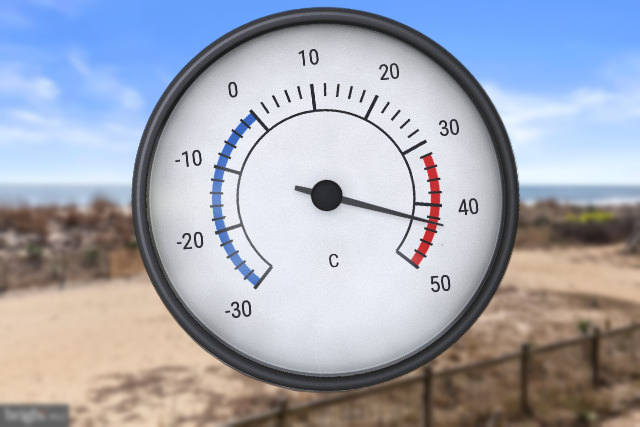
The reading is {"value": 43, "unit": "°C"}
